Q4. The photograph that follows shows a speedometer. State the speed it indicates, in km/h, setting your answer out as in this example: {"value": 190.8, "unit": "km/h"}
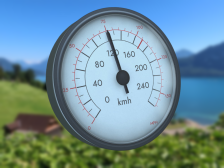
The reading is {"value": 120, "unit": "km/h"}
